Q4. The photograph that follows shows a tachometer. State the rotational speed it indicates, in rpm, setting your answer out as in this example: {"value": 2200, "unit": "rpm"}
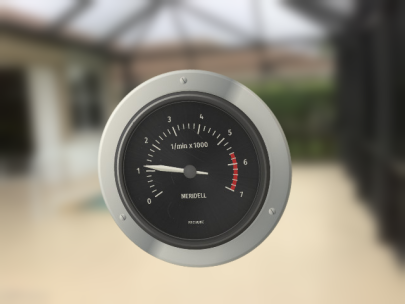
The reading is {"value": 1200, "unit": "rpm"}
